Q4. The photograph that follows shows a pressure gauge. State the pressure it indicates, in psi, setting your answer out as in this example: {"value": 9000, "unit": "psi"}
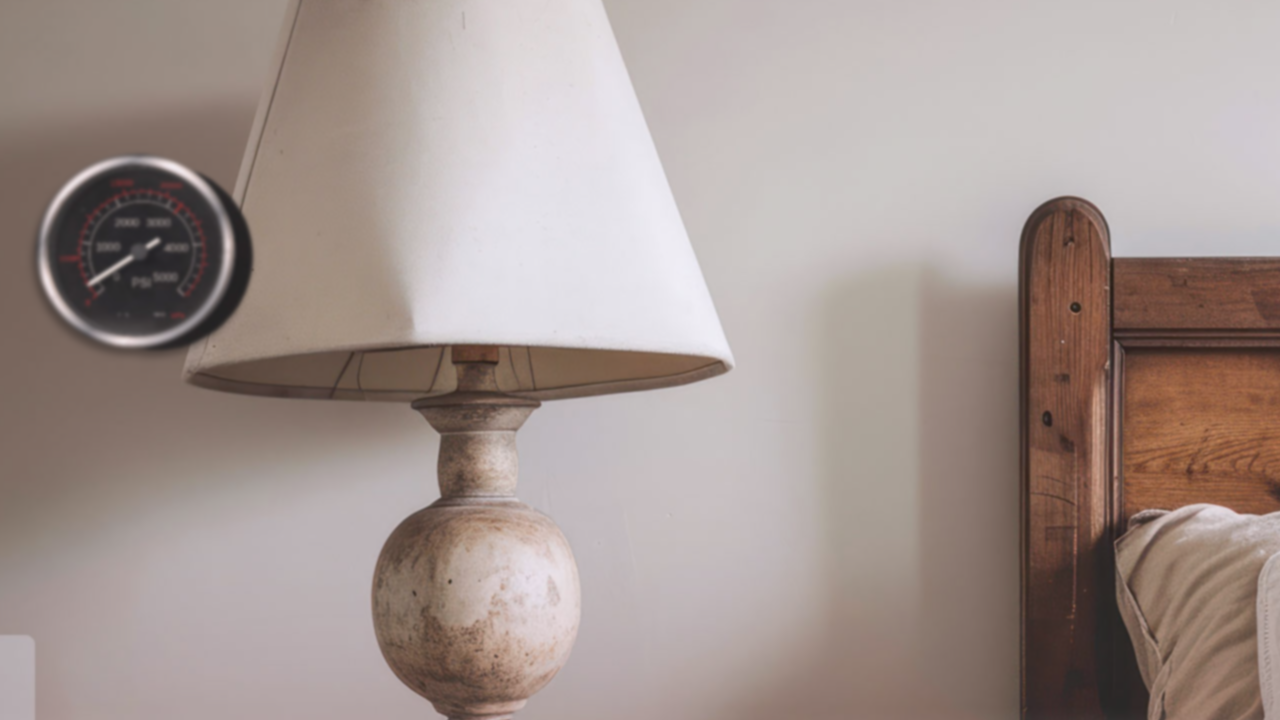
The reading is {"value": 200, "unit": "psi"}
